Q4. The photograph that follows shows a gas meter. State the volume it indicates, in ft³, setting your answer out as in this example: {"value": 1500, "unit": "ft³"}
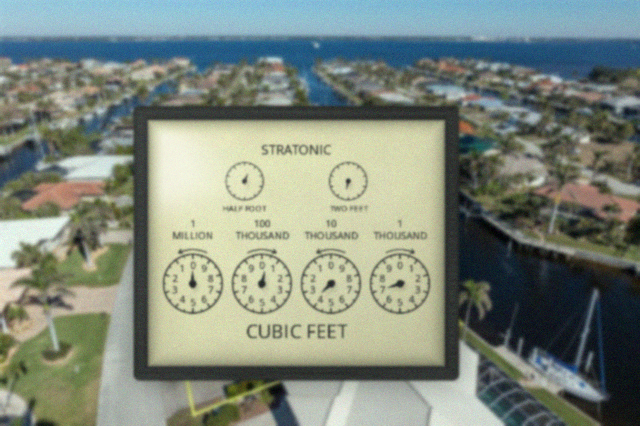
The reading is {"value": 3700, "unit": "ft³"}
